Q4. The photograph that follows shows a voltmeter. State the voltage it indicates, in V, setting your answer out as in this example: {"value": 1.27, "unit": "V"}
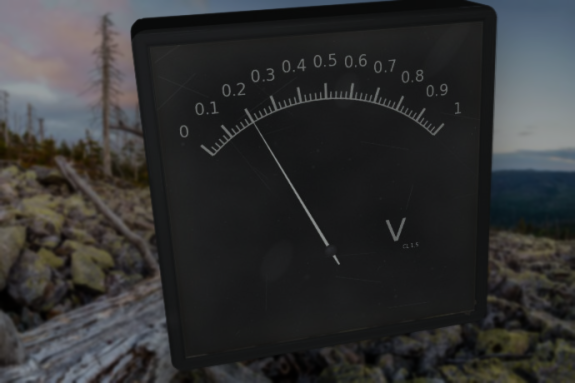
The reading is {"value": 0.2, "unit": "V"}
